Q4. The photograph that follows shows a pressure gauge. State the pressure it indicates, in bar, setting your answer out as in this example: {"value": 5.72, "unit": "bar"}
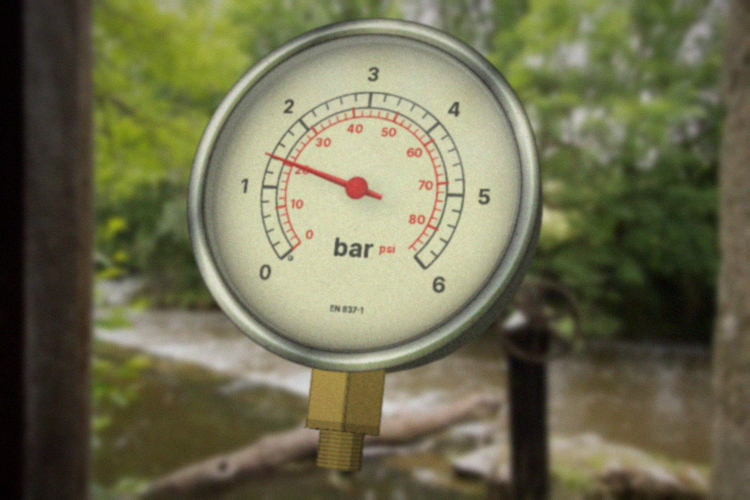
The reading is {"value": 1.4, "unit": "bar"}
